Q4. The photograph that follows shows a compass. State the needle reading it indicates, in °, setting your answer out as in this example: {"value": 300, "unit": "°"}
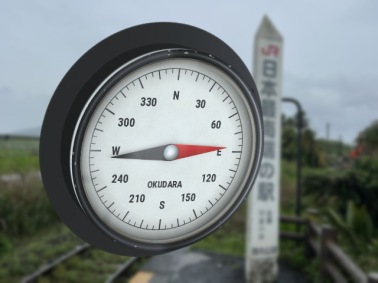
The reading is {"value": 85, "unit": "°"}
